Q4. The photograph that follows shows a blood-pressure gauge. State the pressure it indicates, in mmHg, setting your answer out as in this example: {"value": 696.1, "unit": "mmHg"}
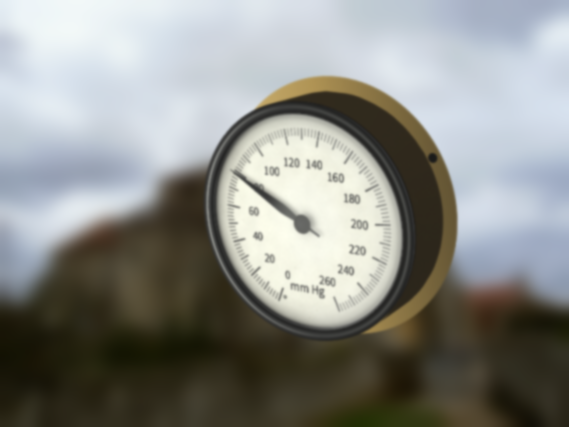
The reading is {"value": 80, "unit": "mmHg"}
